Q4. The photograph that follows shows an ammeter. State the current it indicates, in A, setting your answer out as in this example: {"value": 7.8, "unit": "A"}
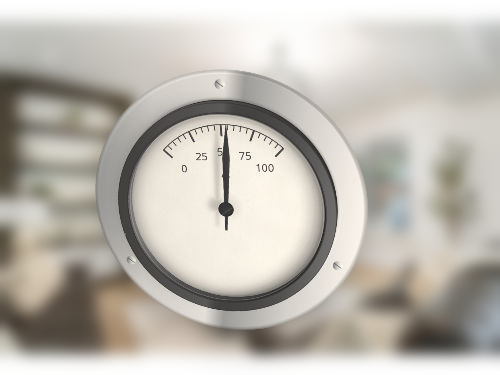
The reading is {"value": 55, "unit": "A"}
